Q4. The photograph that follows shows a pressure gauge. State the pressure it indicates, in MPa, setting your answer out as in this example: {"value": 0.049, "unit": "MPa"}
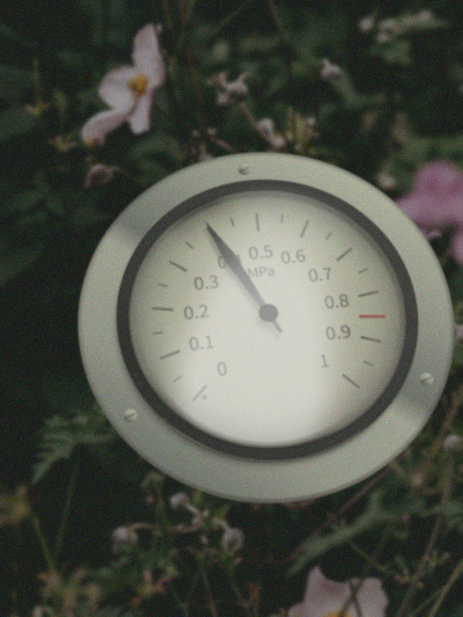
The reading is {"value": 0.4, "unit": "MPa"}
